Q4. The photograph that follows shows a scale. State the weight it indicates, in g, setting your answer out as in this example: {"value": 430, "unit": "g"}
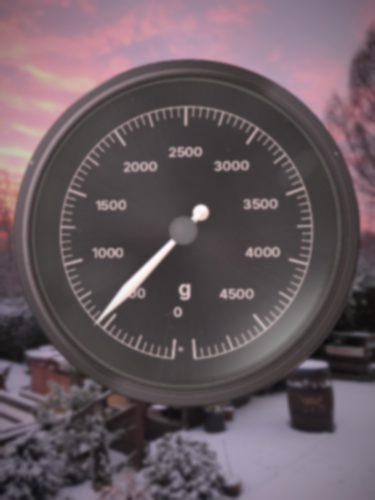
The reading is {"value": 550, "unit": "g"}
